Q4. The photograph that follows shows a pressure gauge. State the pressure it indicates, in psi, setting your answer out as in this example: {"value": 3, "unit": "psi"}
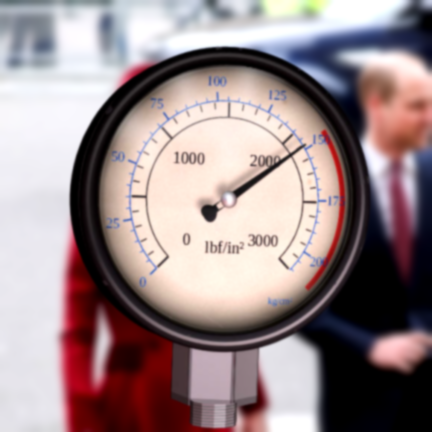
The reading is {"value": 2100, "unit": "psi"}
